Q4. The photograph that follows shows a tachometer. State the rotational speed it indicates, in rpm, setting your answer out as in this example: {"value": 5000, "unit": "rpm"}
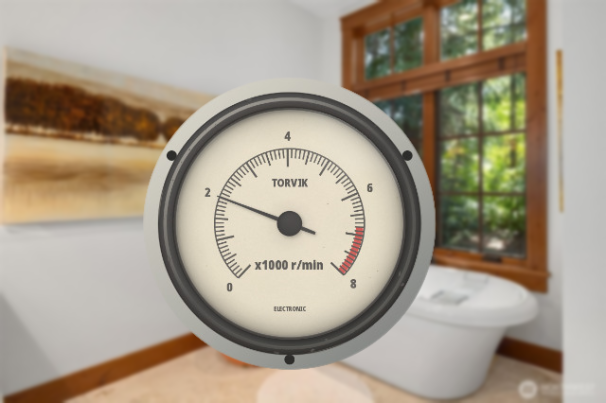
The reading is {"value": 2000, "unit": "rpm"}
